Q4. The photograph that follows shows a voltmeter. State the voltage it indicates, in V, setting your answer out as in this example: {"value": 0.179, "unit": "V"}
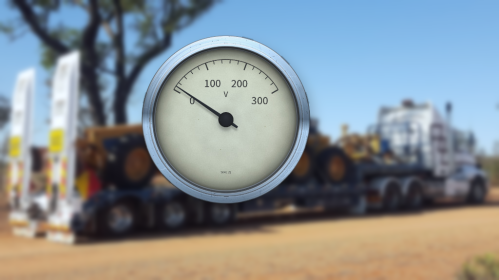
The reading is {"value": 10, "unit": "V"}
